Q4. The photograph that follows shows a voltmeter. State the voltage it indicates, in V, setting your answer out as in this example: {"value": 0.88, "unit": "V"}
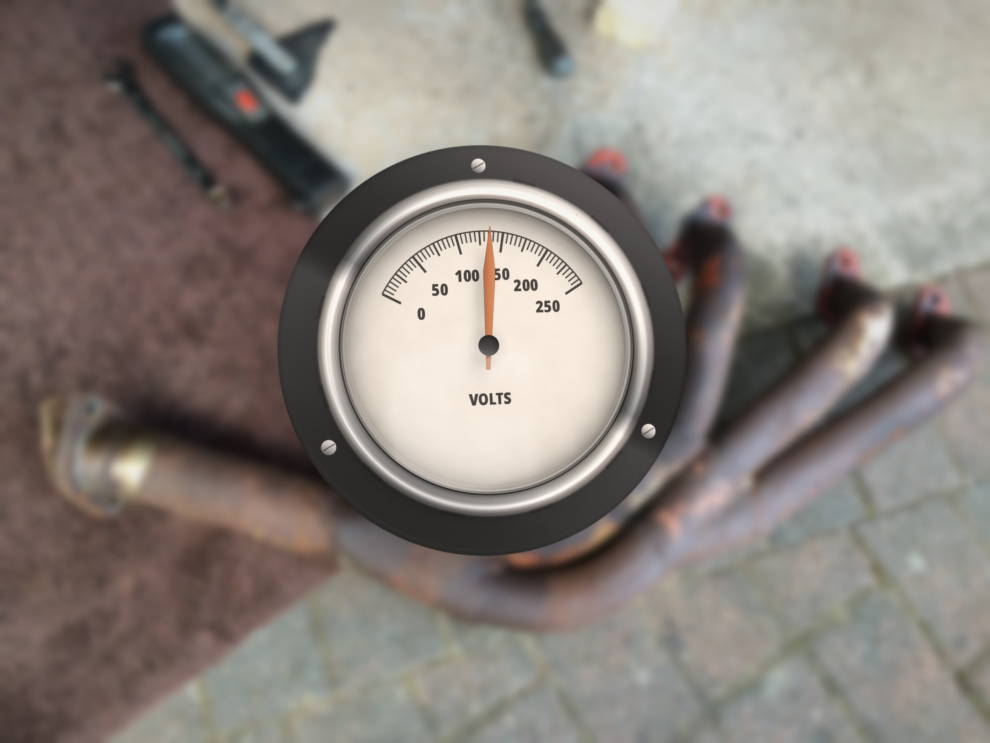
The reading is {"value": 135, "unit": "V"}
